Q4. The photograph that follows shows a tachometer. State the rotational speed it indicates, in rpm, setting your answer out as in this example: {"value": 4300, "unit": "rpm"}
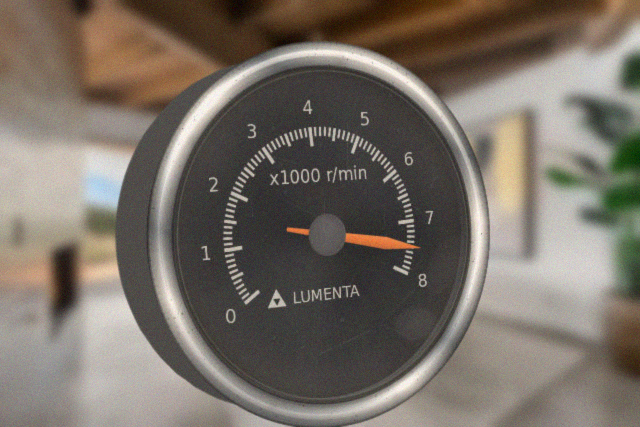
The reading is {"value": 7500, "unit": "rpm"}
